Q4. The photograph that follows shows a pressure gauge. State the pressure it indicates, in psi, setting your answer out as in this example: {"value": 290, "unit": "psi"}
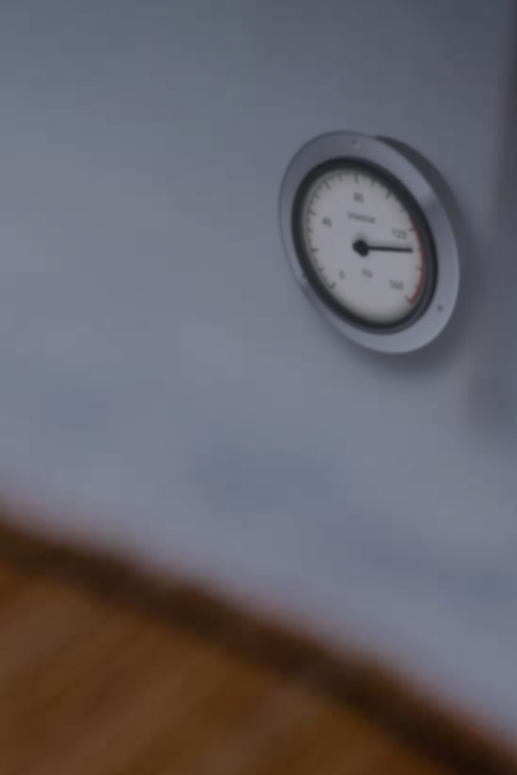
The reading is {"value": 130, "unit": "psi"}
